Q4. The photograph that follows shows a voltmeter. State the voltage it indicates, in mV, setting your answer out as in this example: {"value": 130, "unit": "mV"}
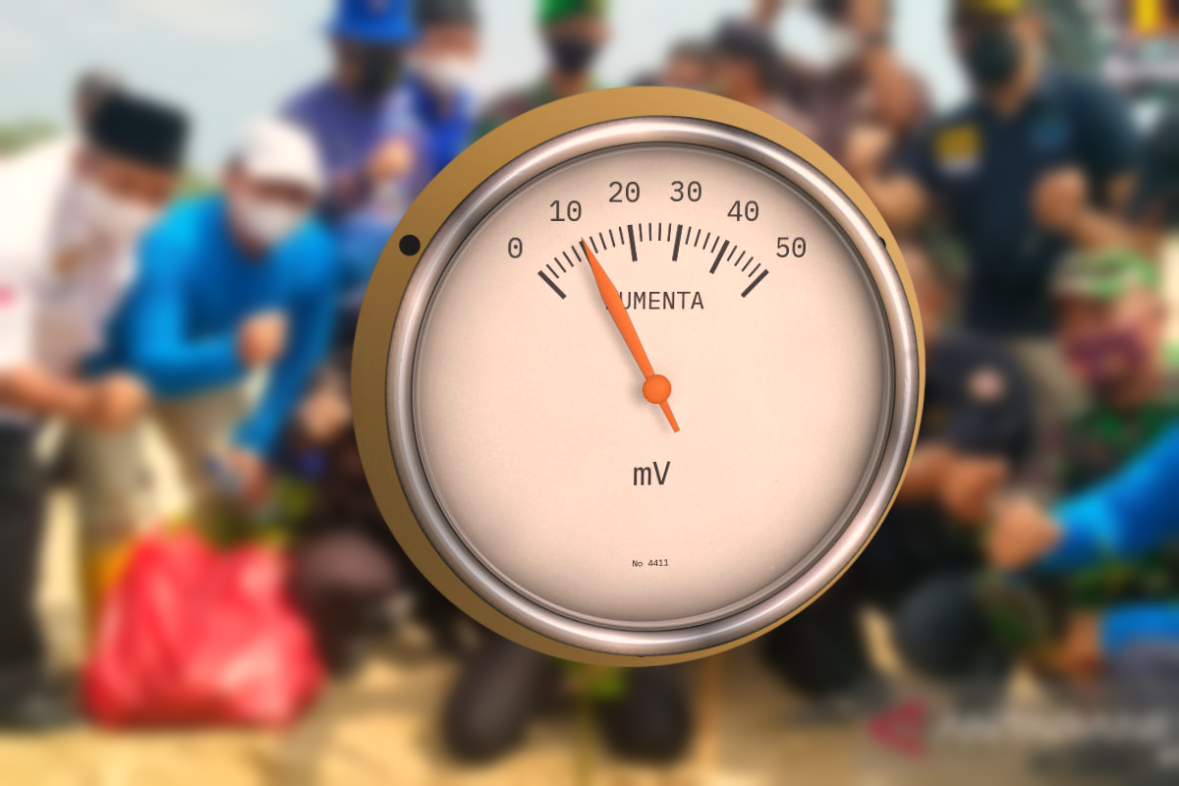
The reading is {"value": 10, "unit": "mV"}
